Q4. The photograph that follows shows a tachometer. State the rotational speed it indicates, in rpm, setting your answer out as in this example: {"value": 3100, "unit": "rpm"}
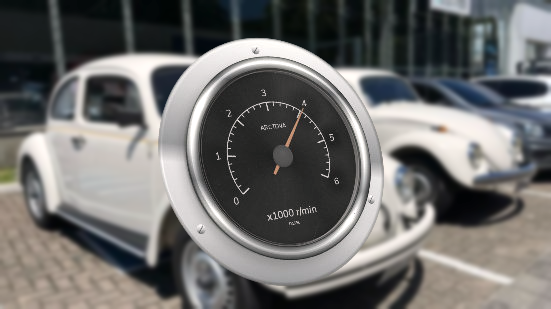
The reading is {"value": 4000, "unit": "rpm"}
